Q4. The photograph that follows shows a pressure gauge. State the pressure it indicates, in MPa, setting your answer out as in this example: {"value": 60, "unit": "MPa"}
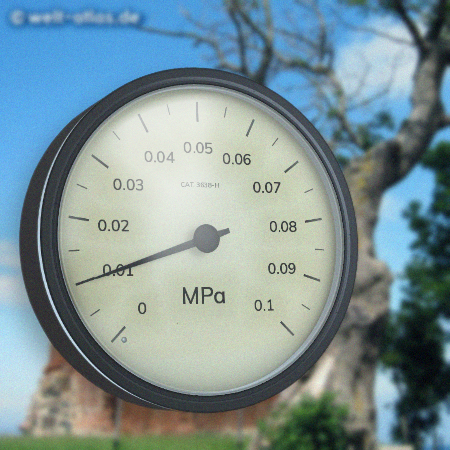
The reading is {"value": 0.01, "unit": "MPa"}
